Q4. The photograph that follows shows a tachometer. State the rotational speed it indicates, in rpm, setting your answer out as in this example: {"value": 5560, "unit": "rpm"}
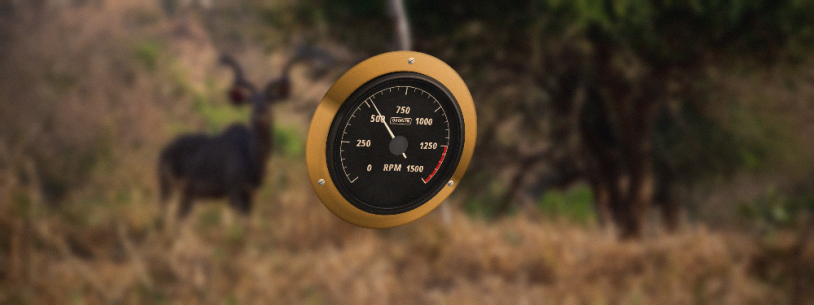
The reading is {"value": 525, "unit": "rpm"}
